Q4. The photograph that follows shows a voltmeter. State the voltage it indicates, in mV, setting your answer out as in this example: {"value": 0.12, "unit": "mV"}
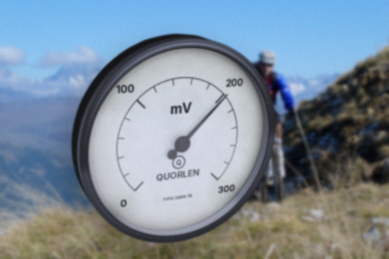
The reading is {"value": 200, "unit": "mV"}
